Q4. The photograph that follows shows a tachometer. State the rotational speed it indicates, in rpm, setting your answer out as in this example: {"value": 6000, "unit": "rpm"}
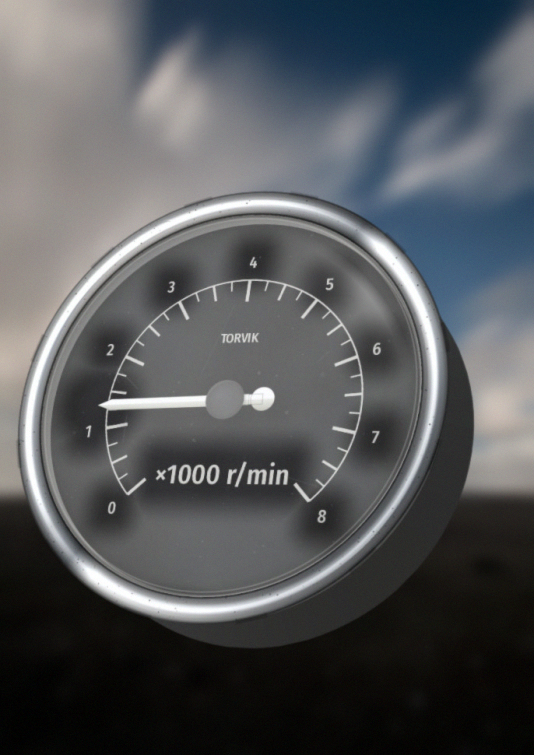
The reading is {"value": 1250, "unit": "rpm"}
